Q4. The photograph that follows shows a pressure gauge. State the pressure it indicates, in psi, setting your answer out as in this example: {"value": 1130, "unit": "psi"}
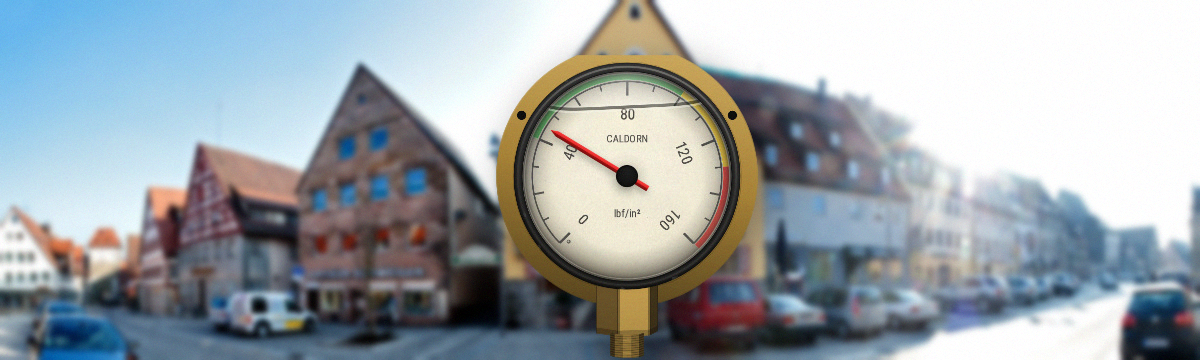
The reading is {"value": 45, "unit": "psi"}
